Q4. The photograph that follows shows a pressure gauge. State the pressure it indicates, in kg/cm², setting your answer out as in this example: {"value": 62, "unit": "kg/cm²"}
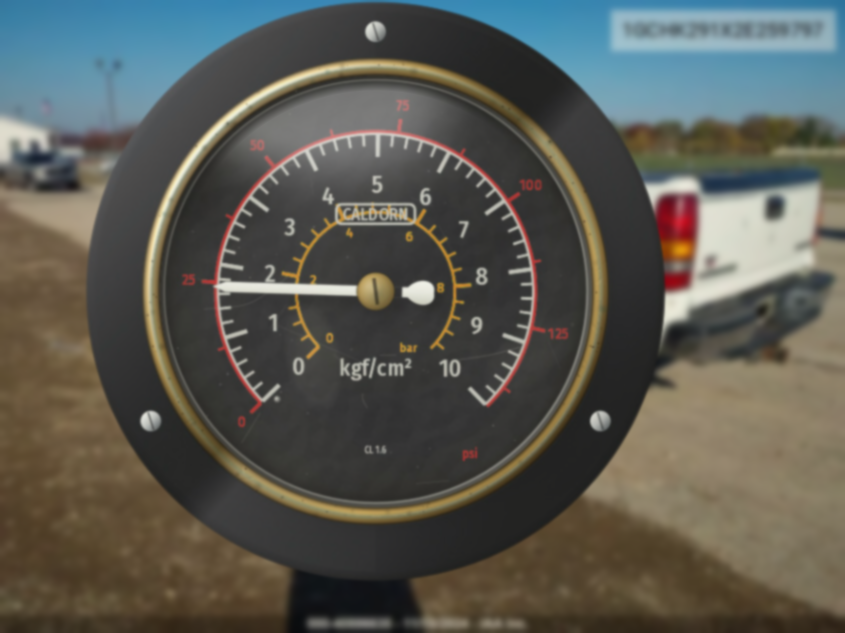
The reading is {"value": 1.7, "unit": "kg/cm²"}
